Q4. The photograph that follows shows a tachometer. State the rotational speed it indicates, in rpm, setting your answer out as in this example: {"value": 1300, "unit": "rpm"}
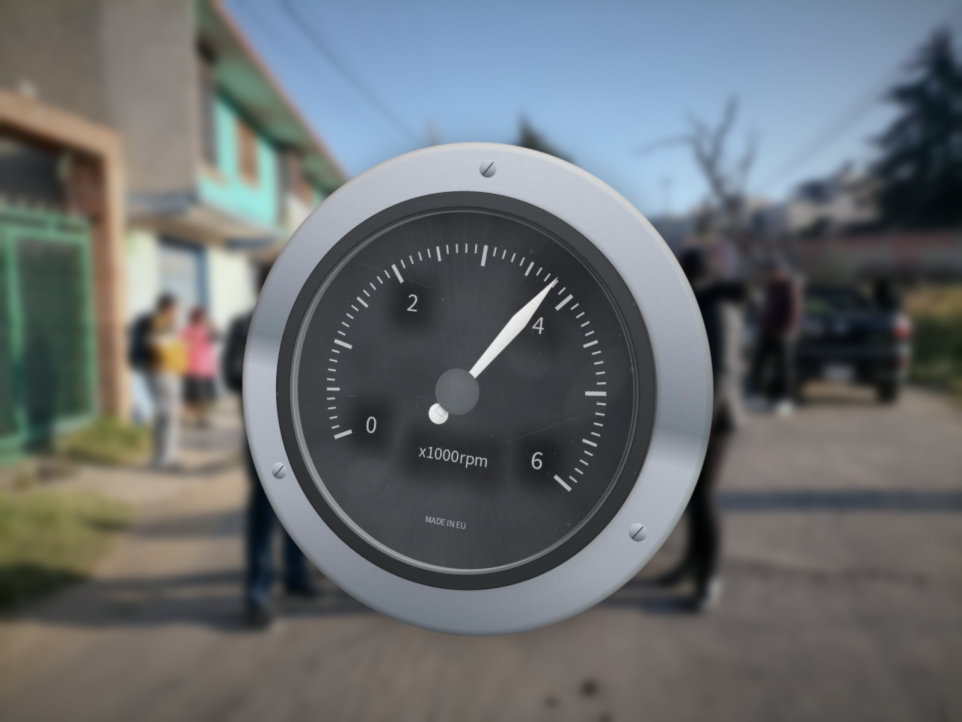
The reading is {"value": 3800, "unit": "rpm"}
